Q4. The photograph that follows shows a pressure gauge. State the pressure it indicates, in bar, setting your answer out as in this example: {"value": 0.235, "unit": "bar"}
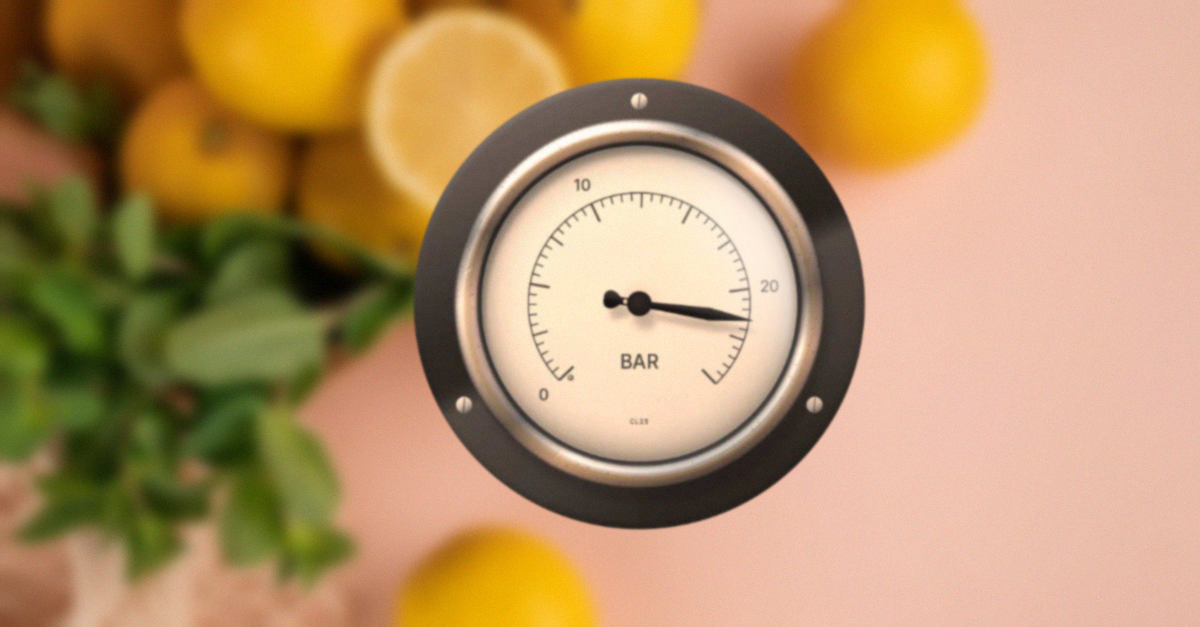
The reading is {"value": 21.5, "unit": "bar"}
